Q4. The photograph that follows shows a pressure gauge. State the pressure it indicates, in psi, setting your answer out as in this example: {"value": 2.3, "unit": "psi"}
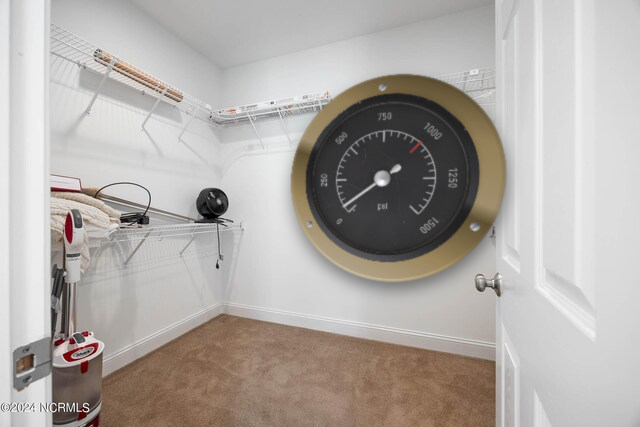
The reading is {"value": 50, "unit": "psi"}
